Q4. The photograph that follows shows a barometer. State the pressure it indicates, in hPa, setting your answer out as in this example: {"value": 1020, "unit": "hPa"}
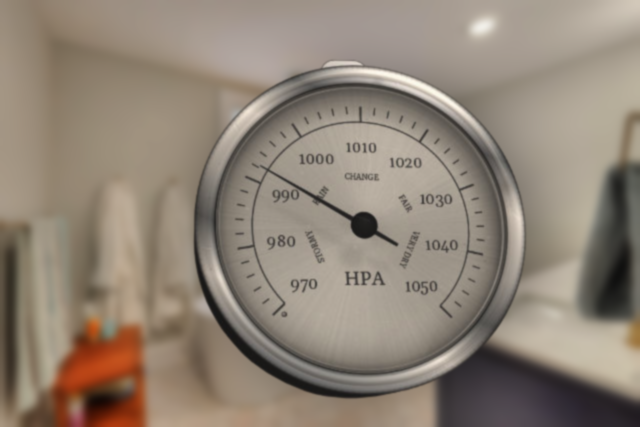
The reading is {"value": 992, "unit": "hPa"}
